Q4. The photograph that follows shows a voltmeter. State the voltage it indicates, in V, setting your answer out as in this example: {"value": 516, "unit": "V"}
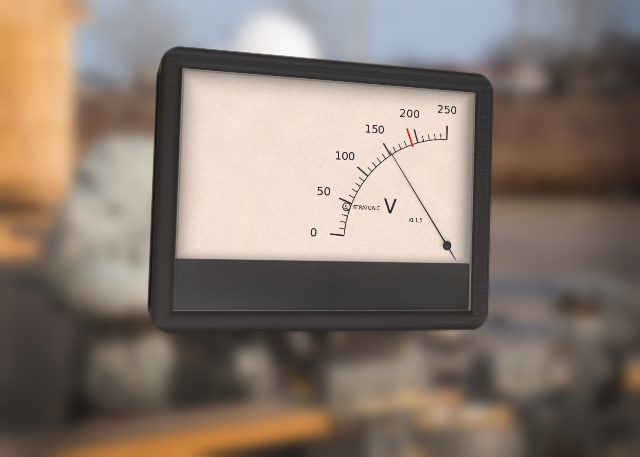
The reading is {"value": 150, "unit": "V"}
